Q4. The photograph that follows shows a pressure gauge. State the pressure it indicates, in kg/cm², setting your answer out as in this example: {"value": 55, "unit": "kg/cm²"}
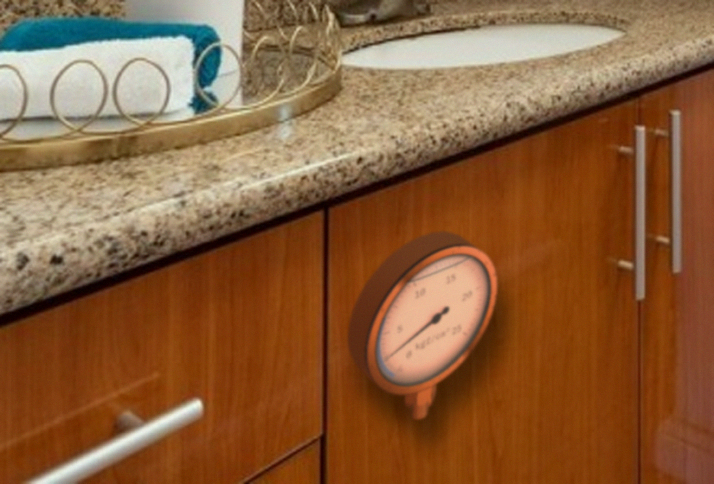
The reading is {"value": 2.5, "unit": "kg/cm²"}
